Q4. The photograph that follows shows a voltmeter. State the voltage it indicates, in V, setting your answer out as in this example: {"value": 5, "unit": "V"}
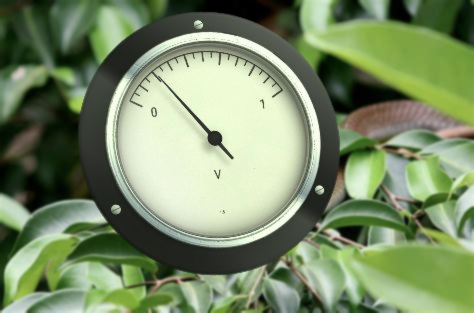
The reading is {"value": 0.2, "unit": "V"}
